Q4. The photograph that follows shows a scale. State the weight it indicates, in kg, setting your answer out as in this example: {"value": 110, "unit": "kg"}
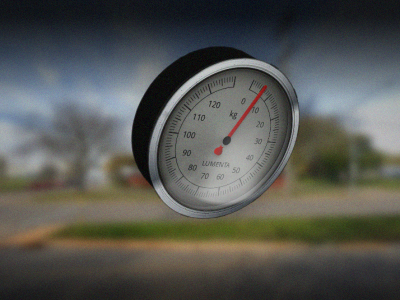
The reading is {"value": 5, "unit": "kg"}
